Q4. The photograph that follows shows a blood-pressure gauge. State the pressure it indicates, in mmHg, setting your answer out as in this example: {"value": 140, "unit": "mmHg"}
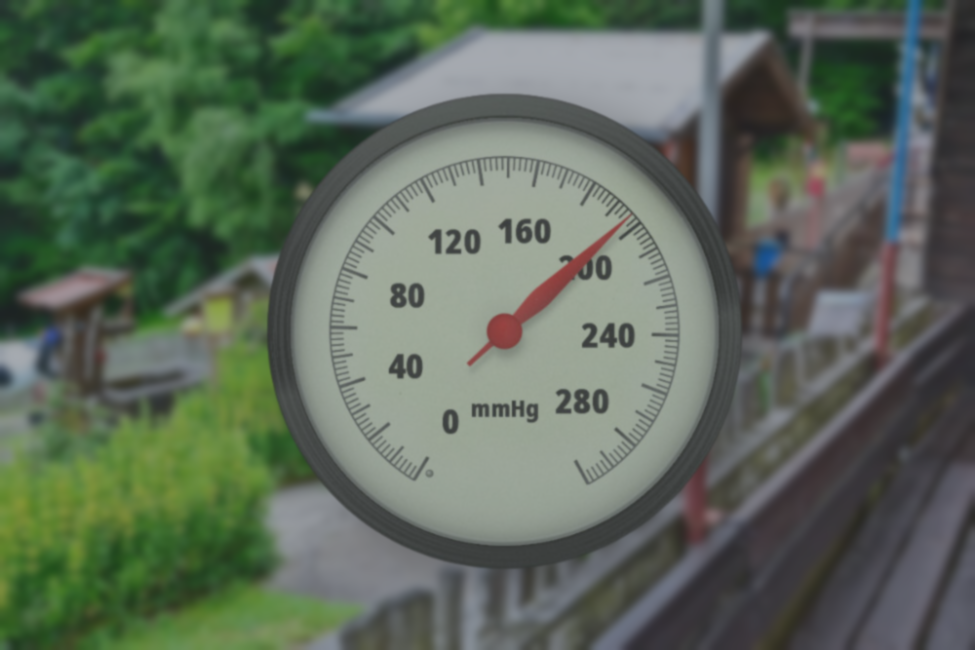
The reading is {"value": 196, "unit": "mmHg"}
